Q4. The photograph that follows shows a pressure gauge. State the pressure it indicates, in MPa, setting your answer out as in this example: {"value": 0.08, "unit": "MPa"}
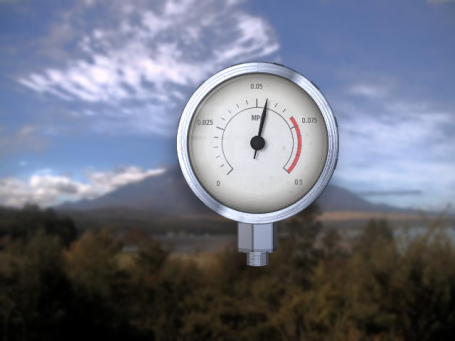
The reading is {"value": 0.055, "unit": "MPa"}
